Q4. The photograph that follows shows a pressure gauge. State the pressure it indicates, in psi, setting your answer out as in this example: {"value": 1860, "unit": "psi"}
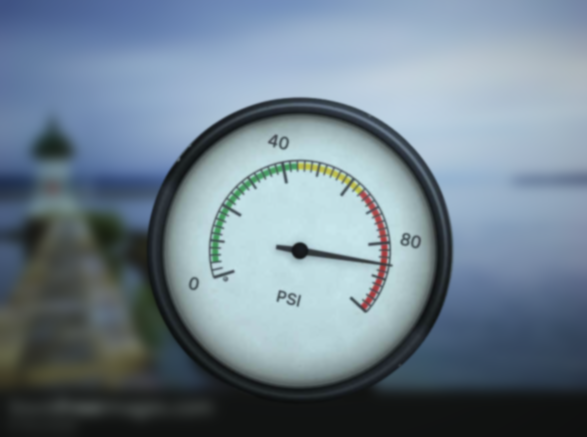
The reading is {"value": 86, "unit": "psi"}
